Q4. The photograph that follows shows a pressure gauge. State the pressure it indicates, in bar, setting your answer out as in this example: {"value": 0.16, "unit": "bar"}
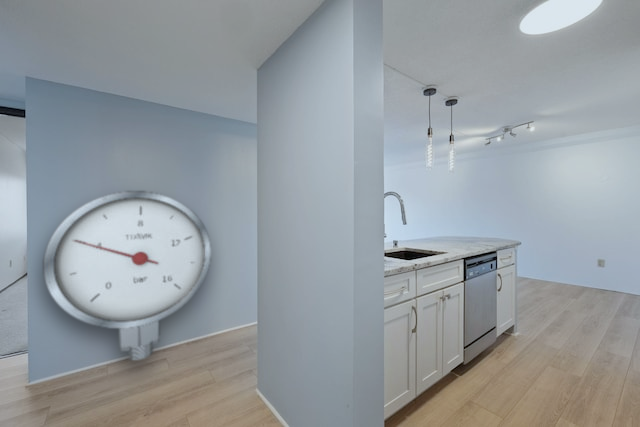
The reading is {"value": 4, "unit": "bar"}
